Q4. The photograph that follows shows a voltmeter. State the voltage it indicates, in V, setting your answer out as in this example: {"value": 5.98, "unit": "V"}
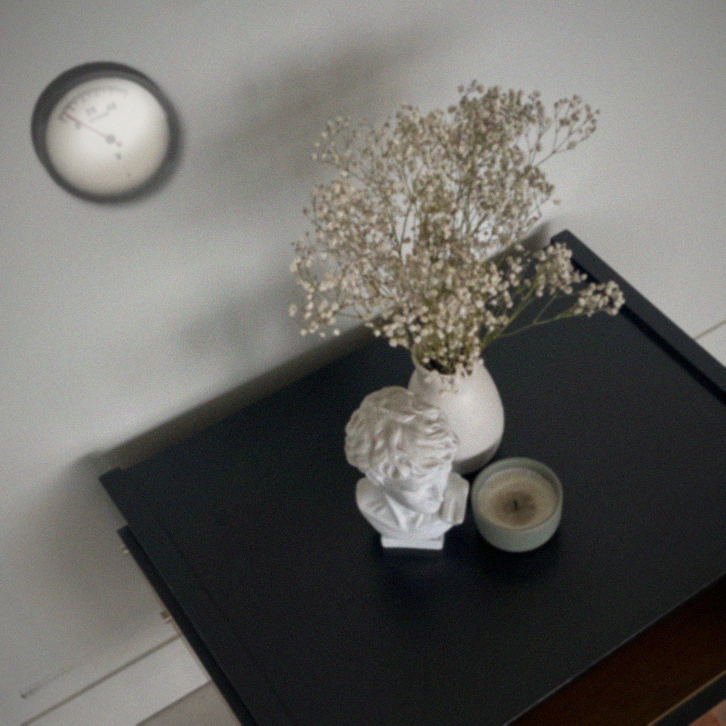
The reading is {"value": 5, "unit": "V"}
